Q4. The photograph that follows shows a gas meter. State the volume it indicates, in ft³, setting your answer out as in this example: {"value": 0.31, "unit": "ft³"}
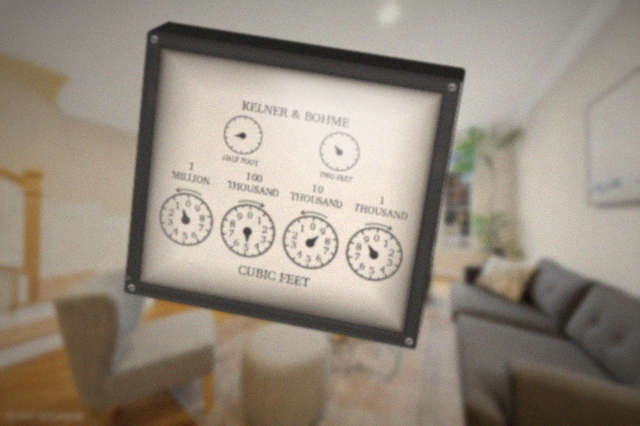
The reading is {"value": 48900, "unit": "ft³"}
